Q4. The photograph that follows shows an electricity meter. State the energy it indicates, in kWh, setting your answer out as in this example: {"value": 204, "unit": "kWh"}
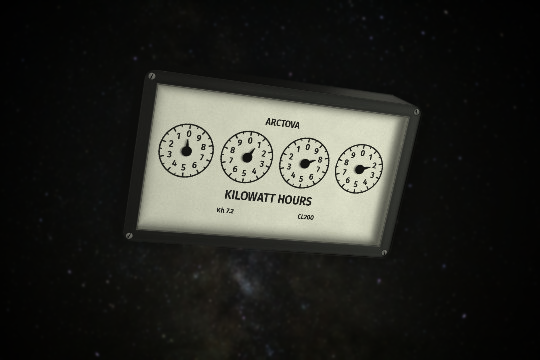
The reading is {"value": 82, "unit": "kWh"}
